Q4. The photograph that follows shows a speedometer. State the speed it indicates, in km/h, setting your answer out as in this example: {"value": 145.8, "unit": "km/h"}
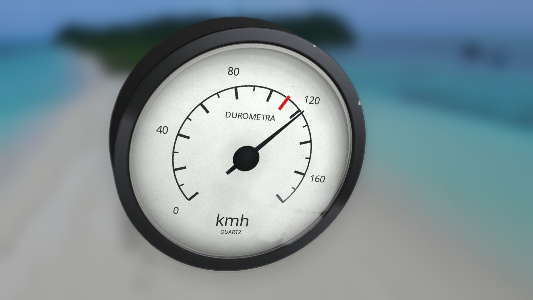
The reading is {"value": 120, "unit": "km/h"}
